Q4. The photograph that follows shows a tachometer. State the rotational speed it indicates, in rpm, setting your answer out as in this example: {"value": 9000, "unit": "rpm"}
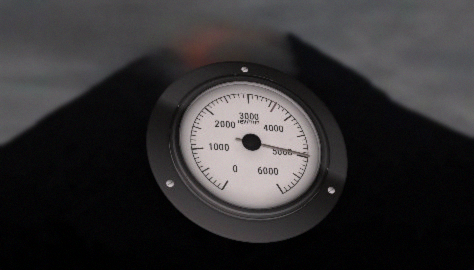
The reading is {"value": 5000, "unit": "rpm"}
